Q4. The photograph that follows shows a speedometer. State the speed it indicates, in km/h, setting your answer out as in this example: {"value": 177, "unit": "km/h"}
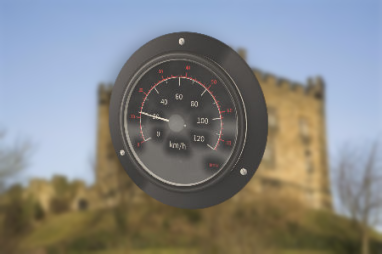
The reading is {"value": 20, "unit": "km/h"}
